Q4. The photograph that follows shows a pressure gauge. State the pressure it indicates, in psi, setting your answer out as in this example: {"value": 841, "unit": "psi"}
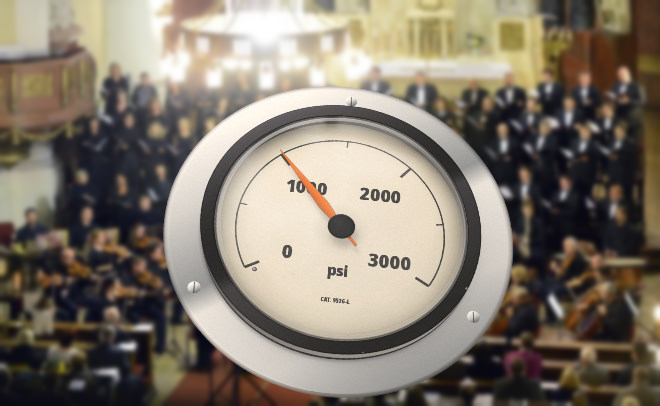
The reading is {"value": 1000, "unit": "psi"}
